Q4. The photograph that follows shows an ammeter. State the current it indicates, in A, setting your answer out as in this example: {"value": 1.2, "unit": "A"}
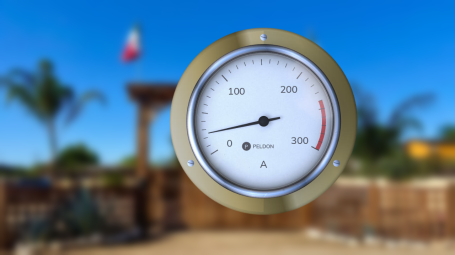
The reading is {"value": 25, "unit": "A"}
